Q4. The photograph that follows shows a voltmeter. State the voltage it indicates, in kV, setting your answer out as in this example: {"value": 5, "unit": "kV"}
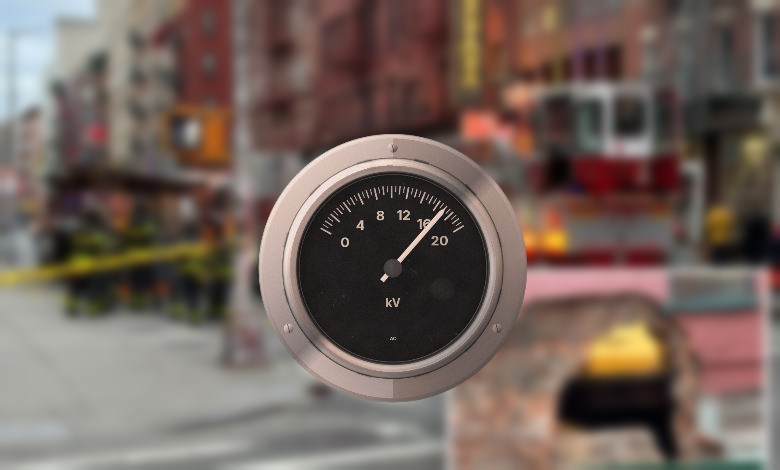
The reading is {"value": 17, "unit": "kV"}
